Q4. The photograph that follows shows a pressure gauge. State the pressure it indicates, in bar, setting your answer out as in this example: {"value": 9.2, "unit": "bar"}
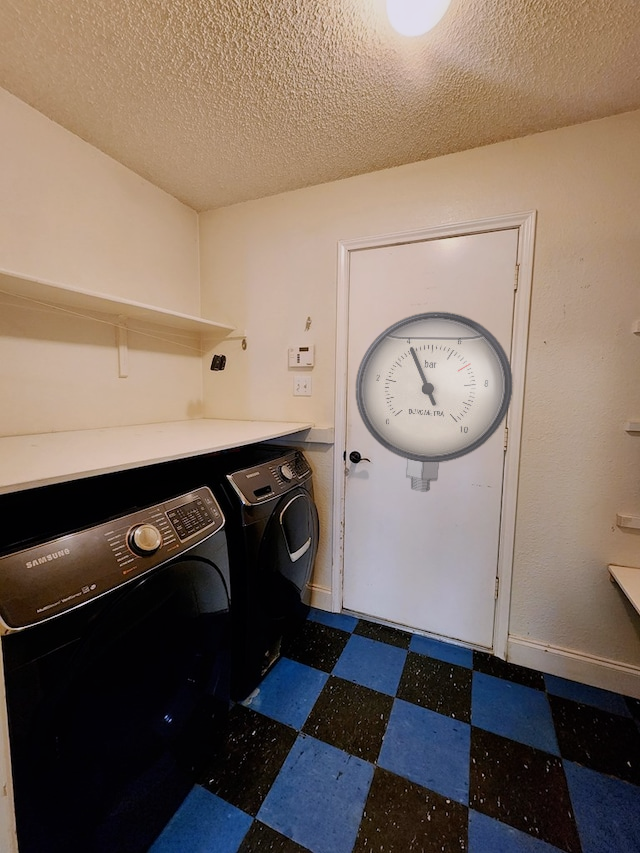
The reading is {"value": 4, "unit": "bar"}
